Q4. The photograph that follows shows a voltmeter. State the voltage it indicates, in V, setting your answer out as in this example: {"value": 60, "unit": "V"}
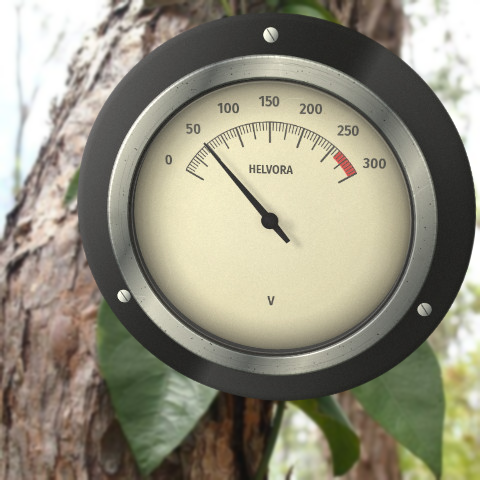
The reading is {"value": 50, "unit": "V"}
